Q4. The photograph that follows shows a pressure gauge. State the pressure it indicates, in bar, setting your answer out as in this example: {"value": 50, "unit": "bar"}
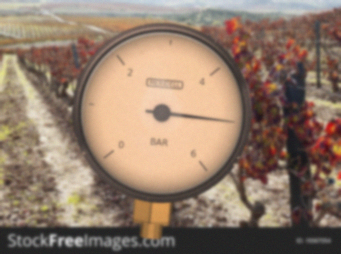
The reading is {"value": 5, "unit": "bar"}
